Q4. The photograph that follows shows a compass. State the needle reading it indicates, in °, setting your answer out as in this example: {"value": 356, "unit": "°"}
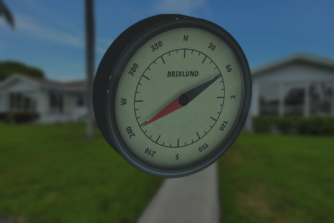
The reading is {"value": 240, "unit": "°"}
